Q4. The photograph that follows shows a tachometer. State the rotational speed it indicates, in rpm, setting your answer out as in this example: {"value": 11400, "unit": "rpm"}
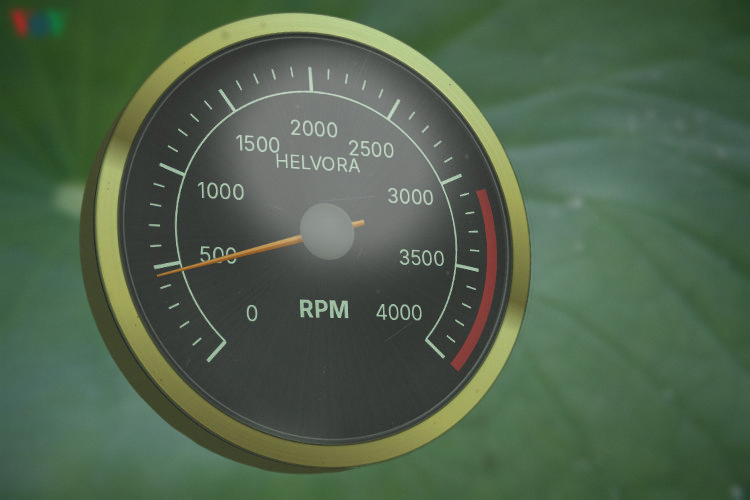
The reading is {"value": 450, "unit": "rpm"}
